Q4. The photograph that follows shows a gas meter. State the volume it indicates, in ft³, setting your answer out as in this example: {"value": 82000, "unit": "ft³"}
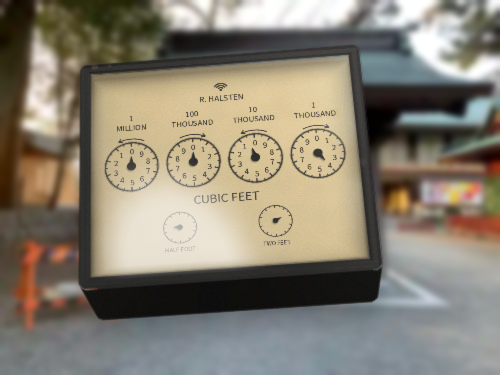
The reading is {"value": 400, "unit": "ft³"}
